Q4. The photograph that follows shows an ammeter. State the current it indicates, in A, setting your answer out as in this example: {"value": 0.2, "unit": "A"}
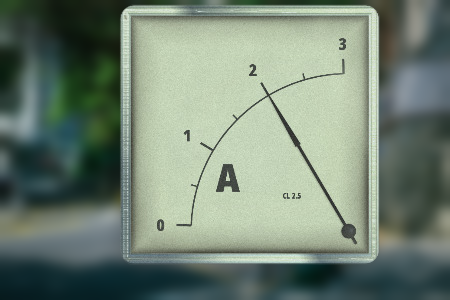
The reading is {"value": 2, "unit": "A"}
